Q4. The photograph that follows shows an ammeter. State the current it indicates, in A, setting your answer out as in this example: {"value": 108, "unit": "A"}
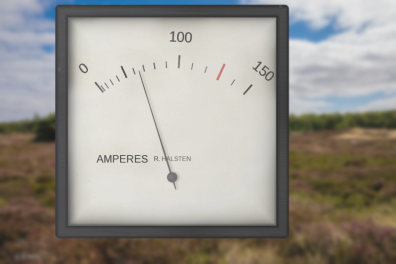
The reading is {"value": 65, "unit": "A"}
